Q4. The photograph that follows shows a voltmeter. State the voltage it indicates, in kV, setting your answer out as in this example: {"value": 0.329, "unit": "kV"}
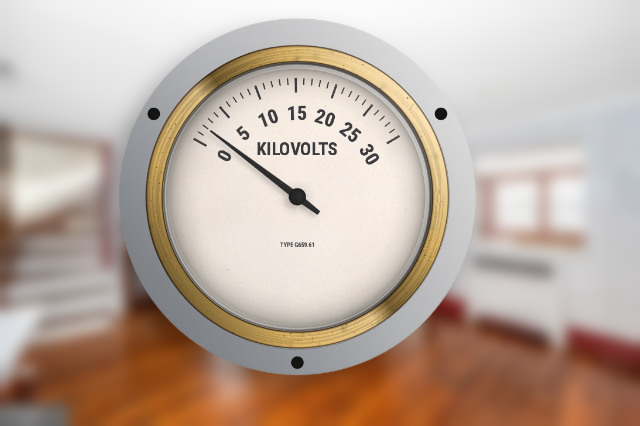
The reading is {"value": 2, "unit": "kV"}
